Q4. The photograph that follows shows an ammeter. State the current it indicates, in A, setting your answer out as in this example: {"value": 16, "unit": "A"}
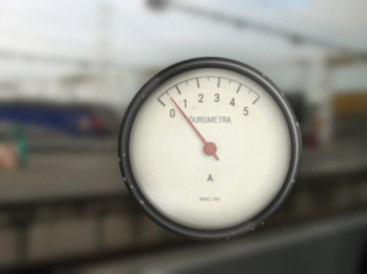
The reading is {"value": 0.5, "unit": "A"}
